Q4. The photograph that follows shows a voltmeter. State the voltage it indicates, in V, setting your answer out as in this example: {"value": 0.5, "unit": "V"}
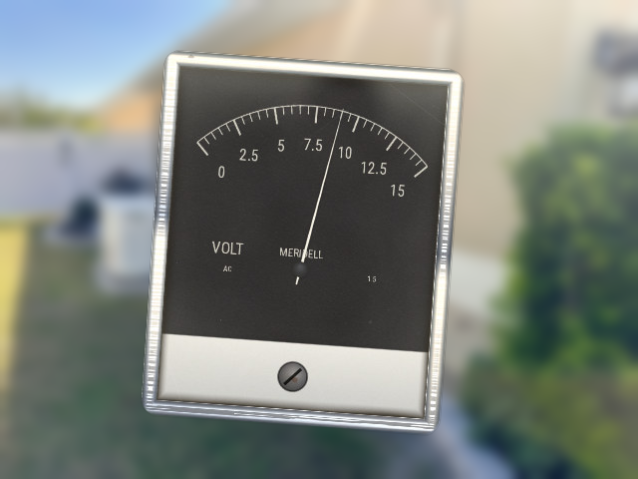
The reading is {"value": 9, "unit": "V"}
